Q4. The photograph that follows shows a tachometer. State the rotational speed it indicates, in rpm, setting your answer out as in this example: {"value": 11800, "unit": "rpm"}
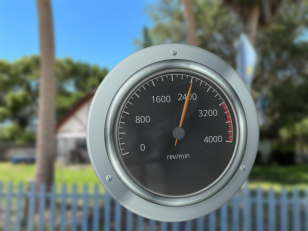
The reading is {"value": 2400, "unit": "rpm"}
